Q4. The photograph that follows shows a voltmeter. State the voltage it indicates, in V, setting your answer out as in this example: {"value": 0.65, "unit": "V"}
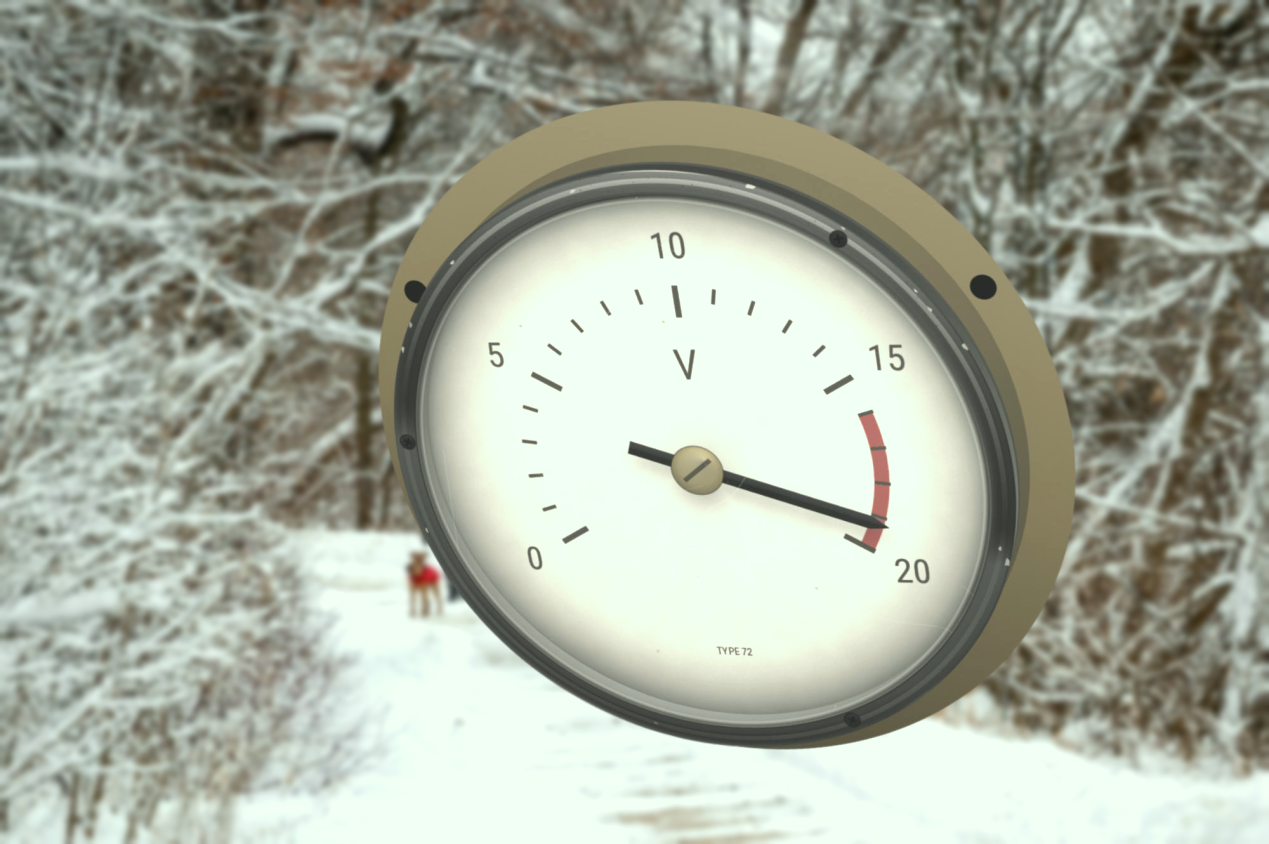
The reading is {"value": 19, "unit": "V"}
